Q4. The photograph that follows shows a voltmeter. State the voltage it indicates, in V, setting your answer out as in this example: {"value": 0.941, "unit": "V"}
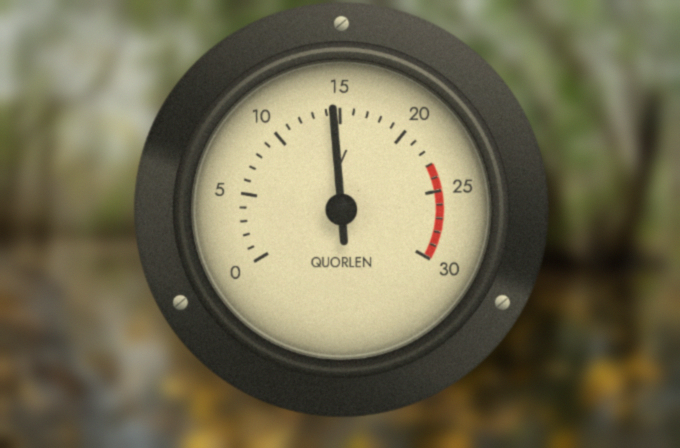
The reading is {"value": 14.5, "unit": "V"}
